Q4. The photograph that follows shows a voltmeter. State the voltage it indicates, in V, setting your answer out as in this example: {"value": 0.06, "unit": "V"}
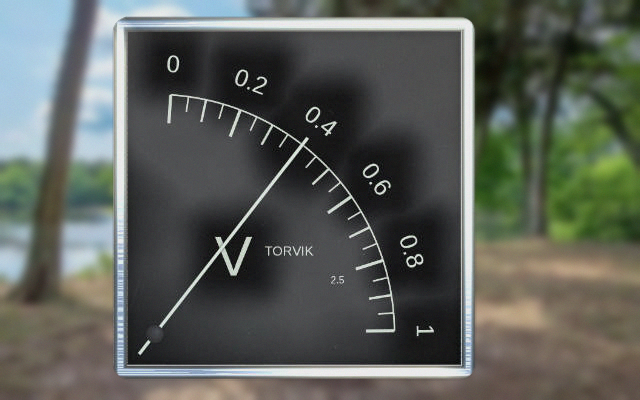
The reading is {"value": 0.4, "unit": "V"}
